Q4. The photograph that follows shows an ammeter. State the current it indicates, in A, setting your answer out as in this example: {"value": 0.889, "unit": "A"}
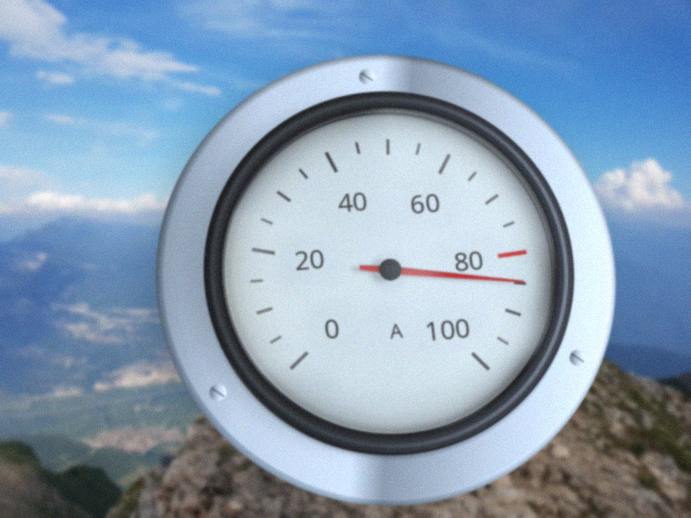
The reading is {"value": 85, "unit": "A"}
